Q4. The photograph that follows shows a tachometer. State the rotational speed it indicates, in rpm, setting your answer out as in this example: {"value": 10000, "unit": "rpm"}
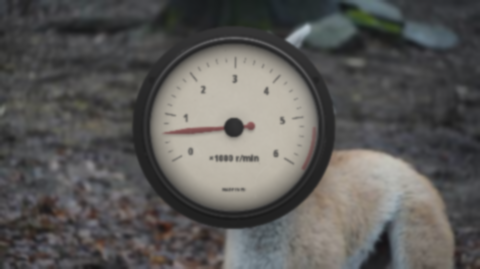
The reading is {"value": 600, "unit": "rpm"}
